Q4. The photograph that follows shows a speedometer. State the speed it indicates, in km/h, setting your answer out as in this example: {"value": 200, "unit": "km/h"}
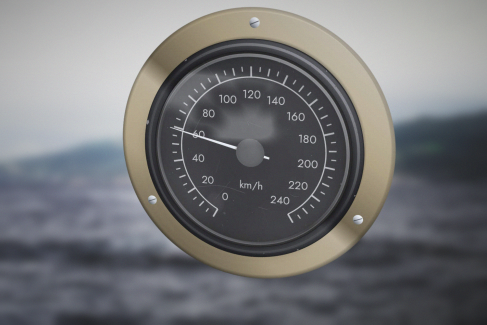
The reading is {"value": 60, "unit": "km/h"}
